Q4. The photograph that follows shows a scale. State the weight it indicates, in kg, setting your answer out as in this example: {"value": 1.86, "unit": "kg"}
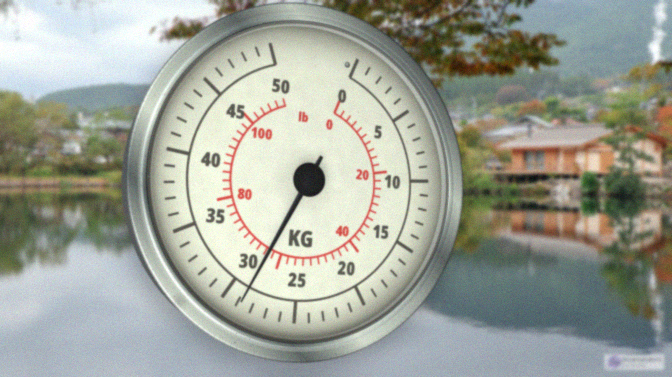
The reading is {"value": 29, "unit": "kg"}
